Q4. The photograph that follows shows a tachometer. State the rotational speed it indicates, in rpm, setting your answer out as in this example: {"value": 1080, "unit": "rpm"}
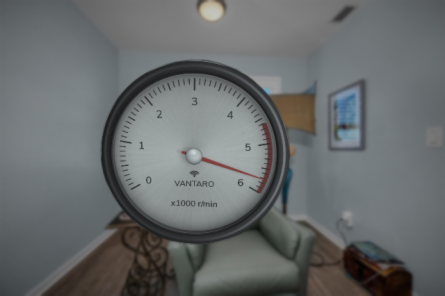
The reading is {"value": 5700, "unit": "rpm"}
